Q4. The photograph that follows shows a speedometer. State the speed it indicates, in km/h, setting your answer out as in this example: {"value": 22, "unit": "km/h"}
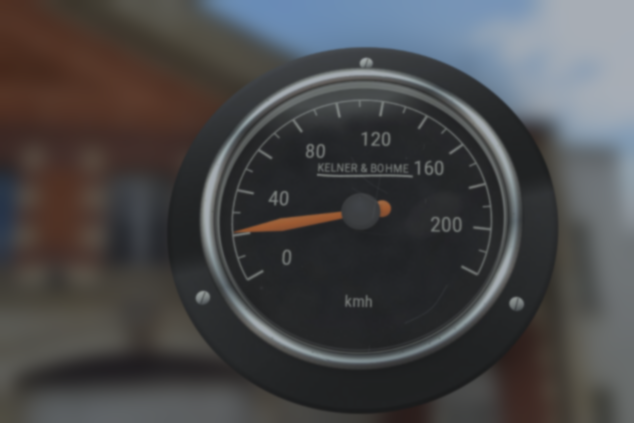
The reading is {"value": 20, "unit": "km/h"}
